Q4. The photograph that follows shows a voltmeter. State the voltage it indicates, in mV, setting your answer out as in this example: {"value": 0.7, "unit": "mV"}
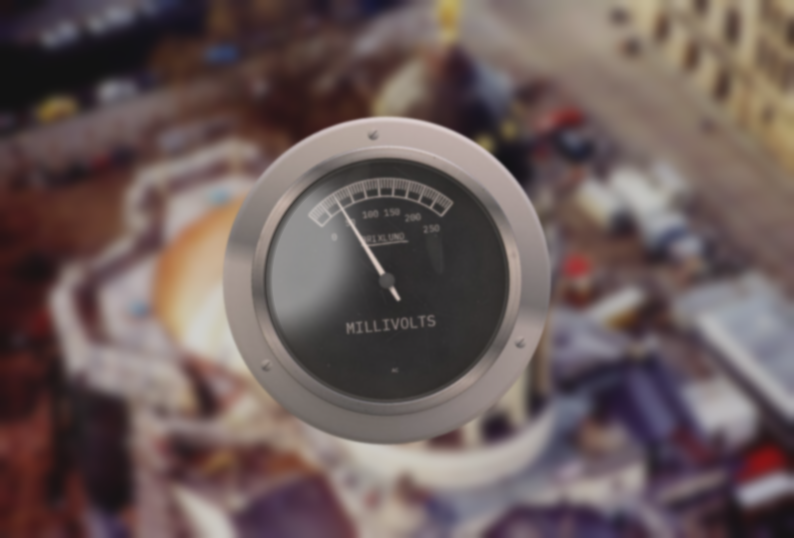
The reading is {"value": 50, "unit": "mV"}
